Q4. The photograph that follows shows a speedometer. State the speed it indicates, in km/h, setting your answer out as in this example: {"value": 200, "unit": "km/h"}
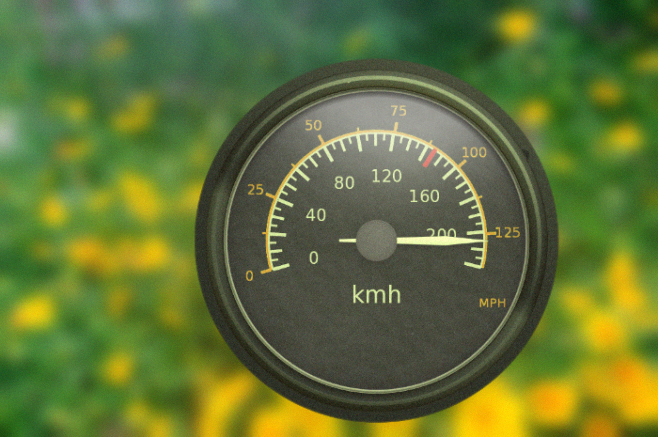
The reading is {"value": 205, "unit": "km/h"}
